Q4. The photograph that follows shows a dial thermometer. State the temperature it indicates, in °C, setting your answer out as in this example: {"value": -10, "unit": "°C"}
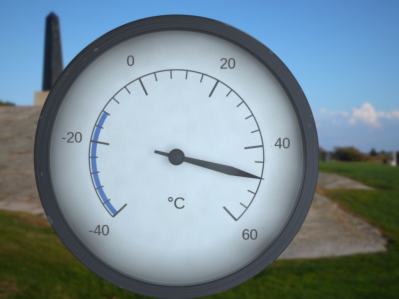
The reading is {"value": 48, "unit": "°C"}
